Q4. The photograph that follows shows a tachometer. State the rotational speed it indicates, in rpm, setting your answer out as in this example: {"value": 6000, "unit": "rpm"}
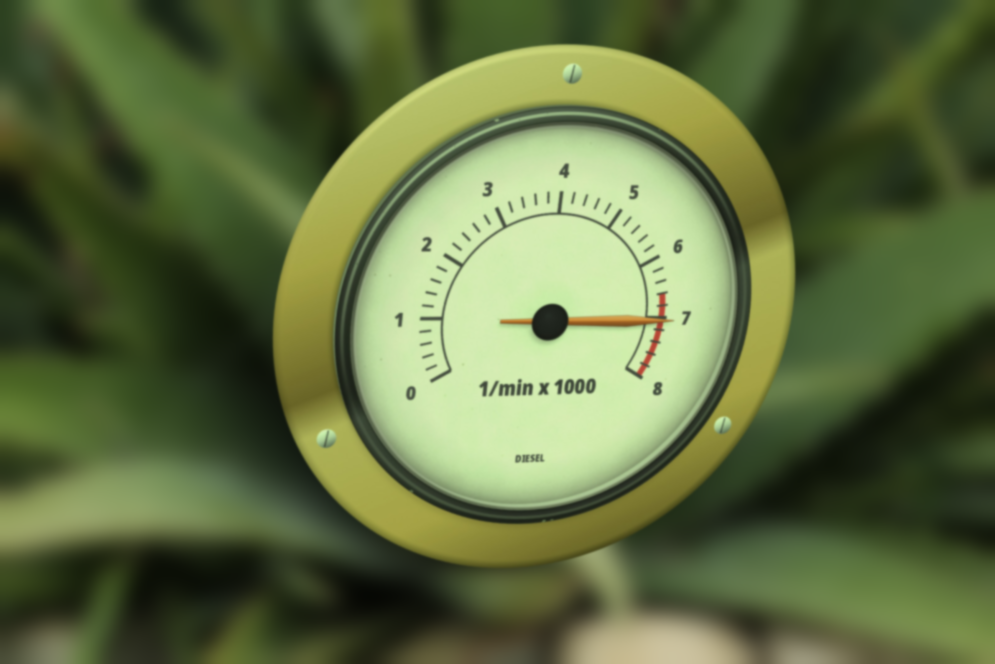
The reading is {"value": 7000, "unit": "rpm"}
